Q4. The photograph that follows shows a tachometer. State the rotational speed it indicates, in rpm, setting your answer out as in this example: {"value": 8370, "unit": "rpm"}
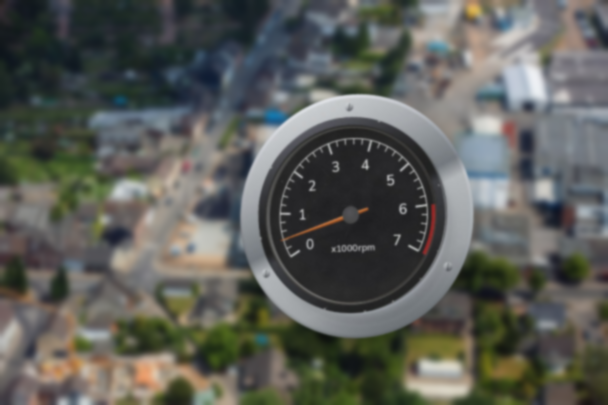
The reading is {"value": 400, "unit": "rpm"}
